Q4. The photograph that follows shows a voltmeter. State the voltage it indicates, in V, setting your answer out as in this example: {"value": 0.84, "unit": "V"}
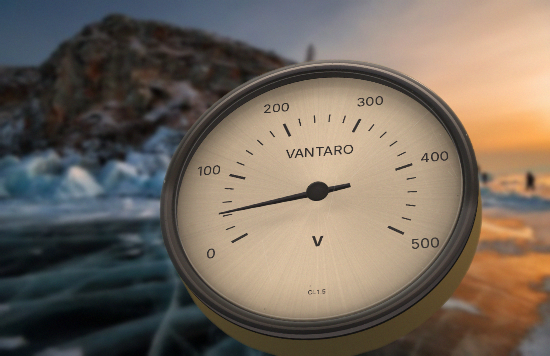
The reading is {"value": 40, "unit": "V"}
